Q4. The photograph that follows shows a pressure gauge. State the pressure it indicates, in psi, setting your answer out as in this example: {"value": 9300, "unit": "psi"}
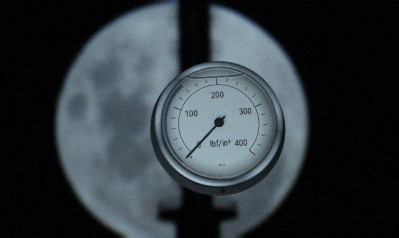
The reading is {"value": 0, "unit": "psi"}
